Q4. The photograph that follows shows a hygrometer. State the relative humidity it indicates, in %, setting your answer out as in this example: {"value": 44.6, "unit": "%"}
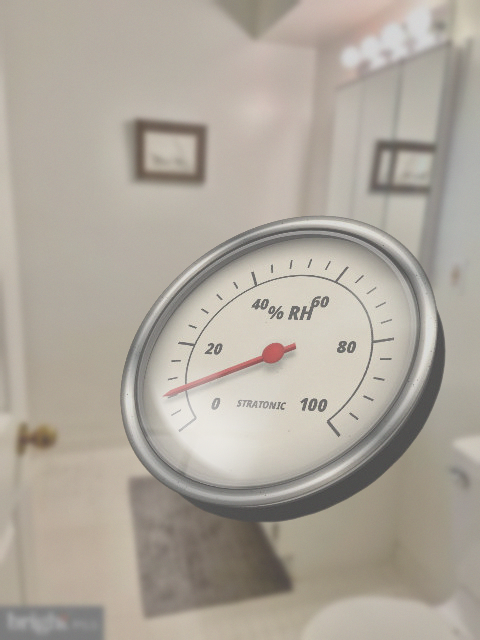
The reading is {"value": 8, "unit": "%"}
